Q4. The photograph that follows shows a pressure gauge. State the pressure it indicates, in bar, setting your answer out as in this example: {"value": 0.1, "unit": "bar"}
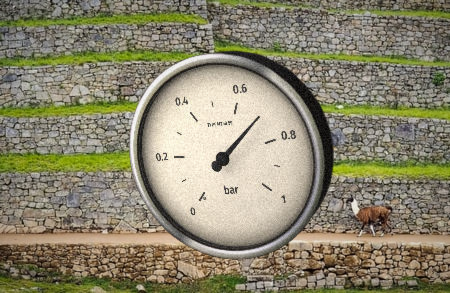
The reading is {"value": 0.7, "unit": "bar"}
